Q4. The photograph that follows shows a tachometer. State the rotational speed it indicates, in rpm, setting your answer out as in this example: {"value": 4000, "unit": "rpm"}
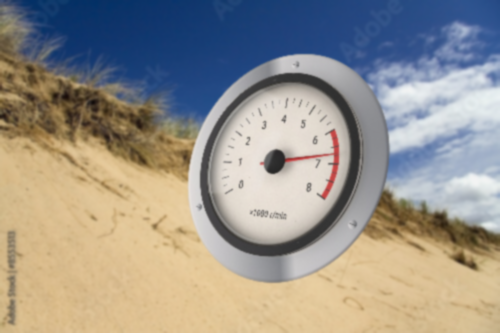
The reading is {"value": 6750, "unit": "rpm"}
